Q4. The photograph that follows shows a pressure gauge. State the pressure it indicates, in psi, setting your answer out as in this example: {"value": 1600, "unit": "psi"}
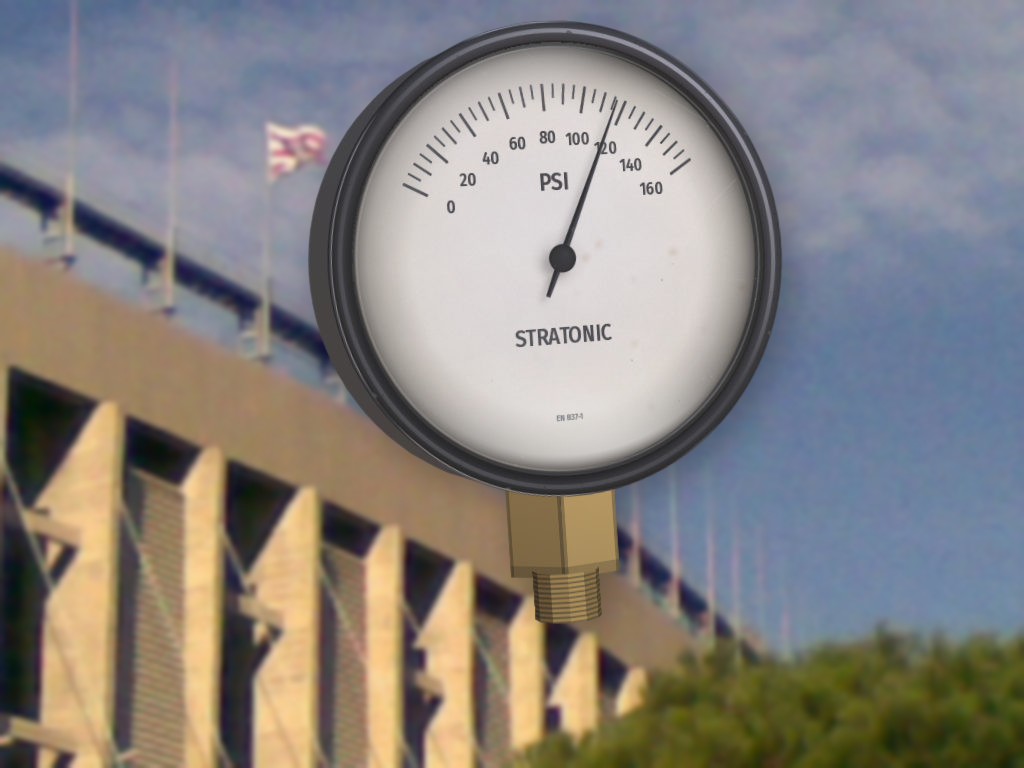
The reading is {"value": 115, "unit": "psi"}
